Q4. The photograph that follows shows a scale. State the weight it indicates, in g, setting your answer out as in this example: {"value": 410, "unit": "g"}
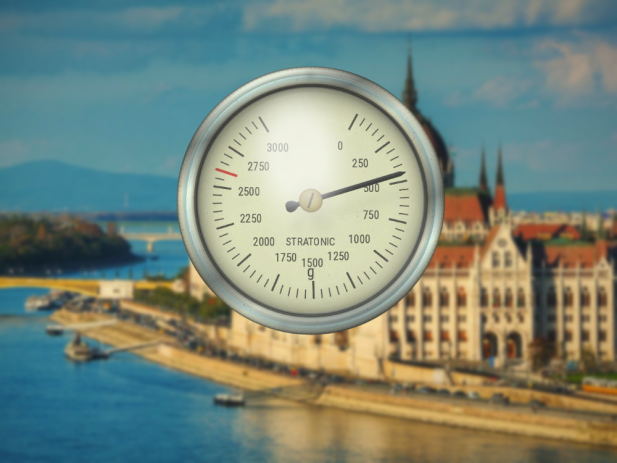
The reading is {"value": 450, "unit": "g"}
